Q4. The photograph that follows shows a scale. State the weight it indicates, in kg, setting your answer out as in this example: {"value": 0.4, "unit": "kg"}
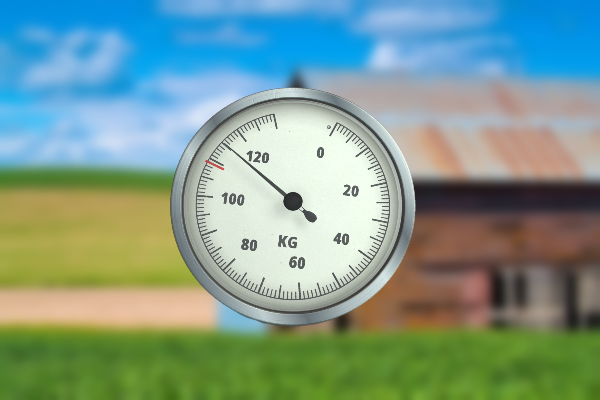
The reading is {"value": 115, "unit": "kg"}
